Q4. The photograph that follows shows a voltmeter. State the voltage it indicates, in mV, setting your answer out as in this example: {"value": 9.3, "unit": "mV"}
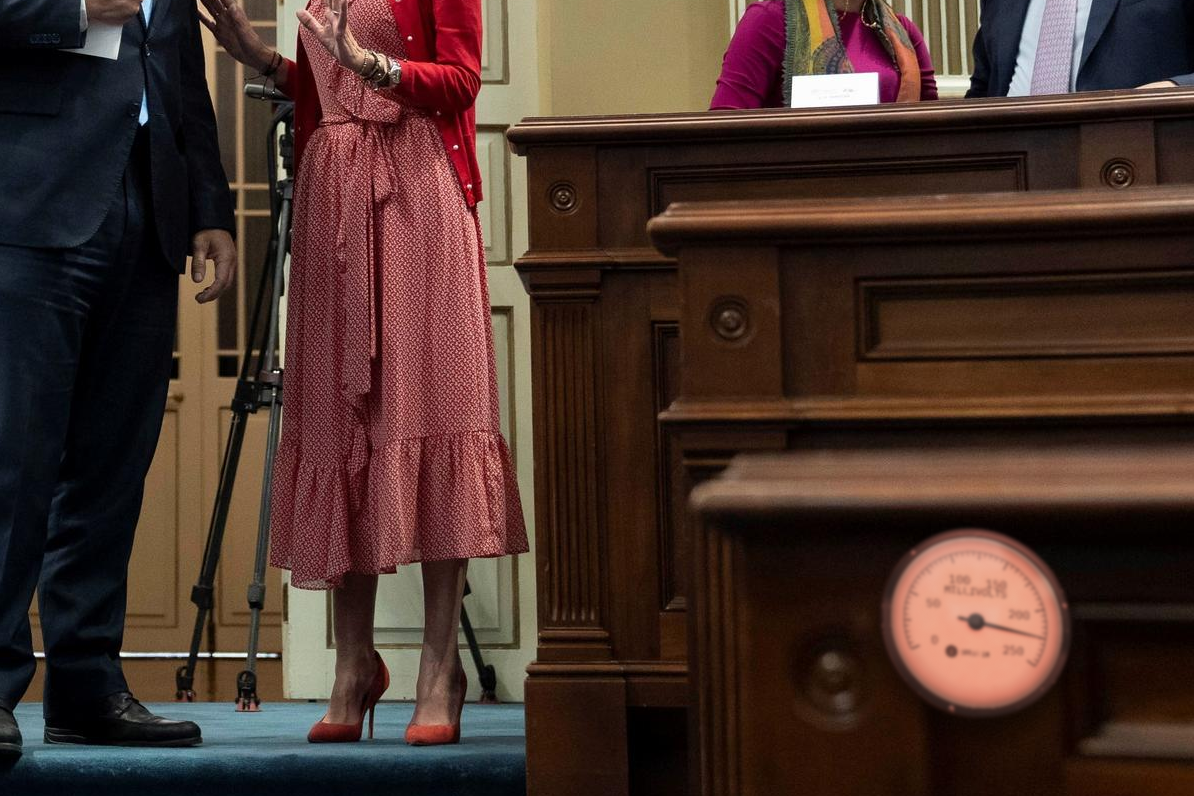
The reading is {"value": 225, "unit": "mV"}
